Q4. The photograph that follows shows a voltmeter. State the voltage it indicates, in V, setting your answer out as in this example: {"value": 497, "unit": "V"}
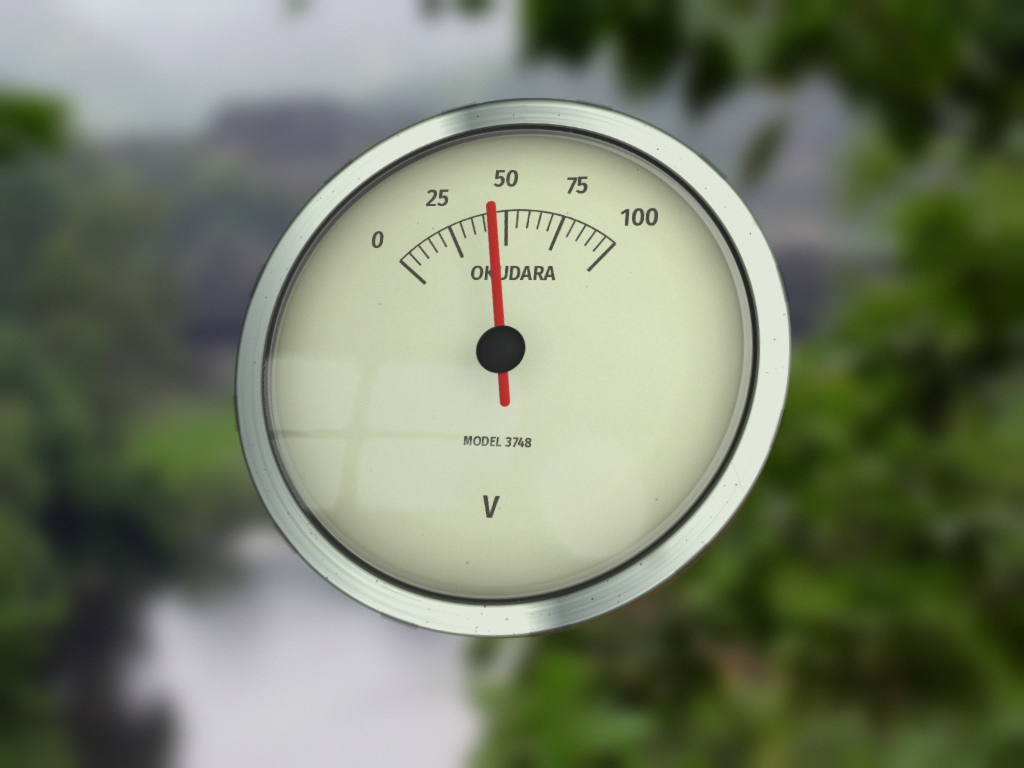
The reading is {"value": 45, "unit": "V"}
